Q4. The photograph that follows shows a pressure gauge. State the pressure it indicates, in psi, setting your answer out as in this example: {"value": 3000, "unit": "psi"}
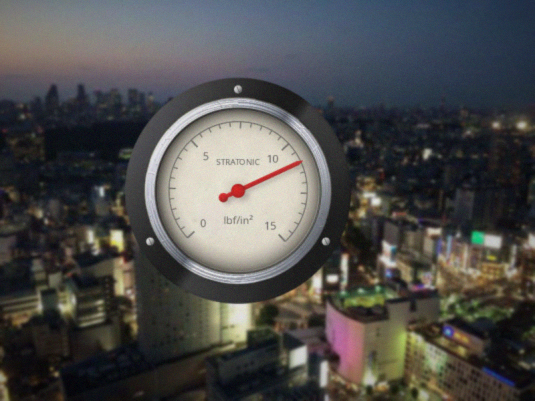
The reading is {"value": 11, "unit": "psi"}
